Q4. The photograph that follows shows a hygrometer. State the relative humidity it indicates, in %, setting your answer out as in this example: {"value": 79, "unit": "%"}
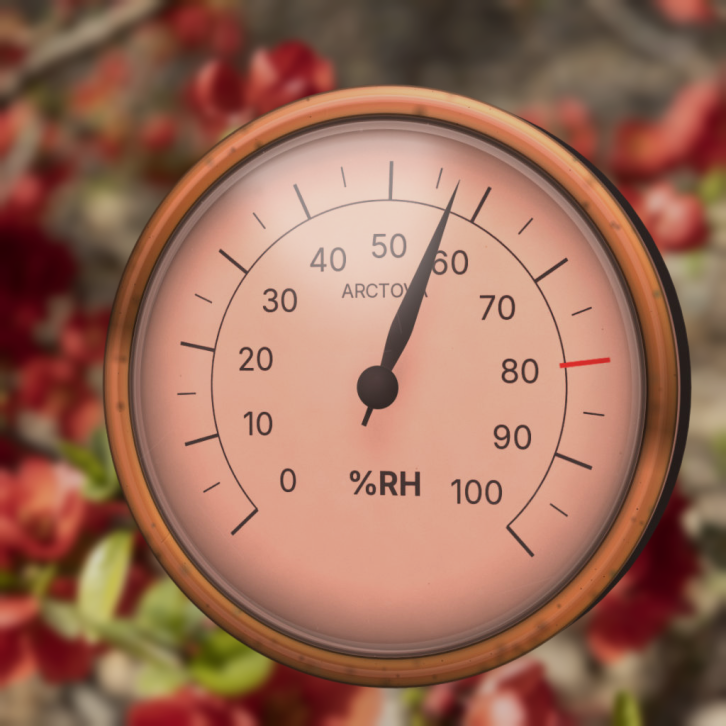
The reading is {"value": 57.5, "unit": "%"}
